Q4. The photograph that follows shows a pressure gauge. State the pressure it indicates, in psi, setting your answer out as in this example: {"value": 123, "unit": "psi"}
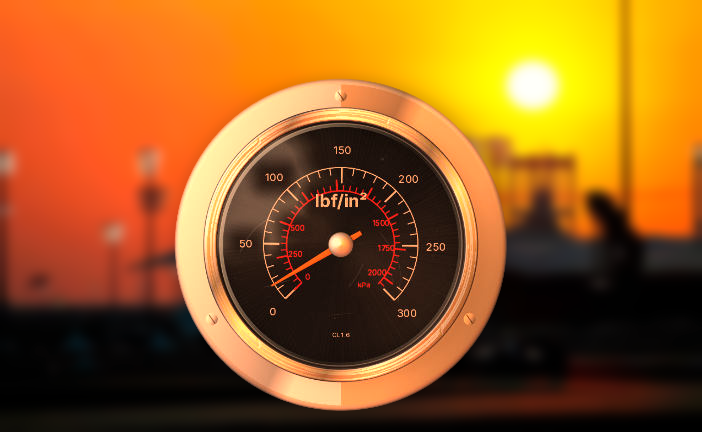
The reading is {"value": 15, "unit": "psi"}
